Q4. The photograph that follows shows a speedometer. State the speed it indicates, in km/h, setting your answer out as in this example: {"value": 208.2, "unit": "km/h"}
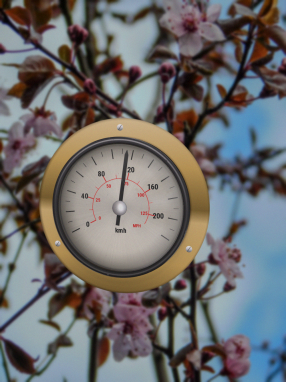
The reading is {"value": 115, "unit": "km/h"}
